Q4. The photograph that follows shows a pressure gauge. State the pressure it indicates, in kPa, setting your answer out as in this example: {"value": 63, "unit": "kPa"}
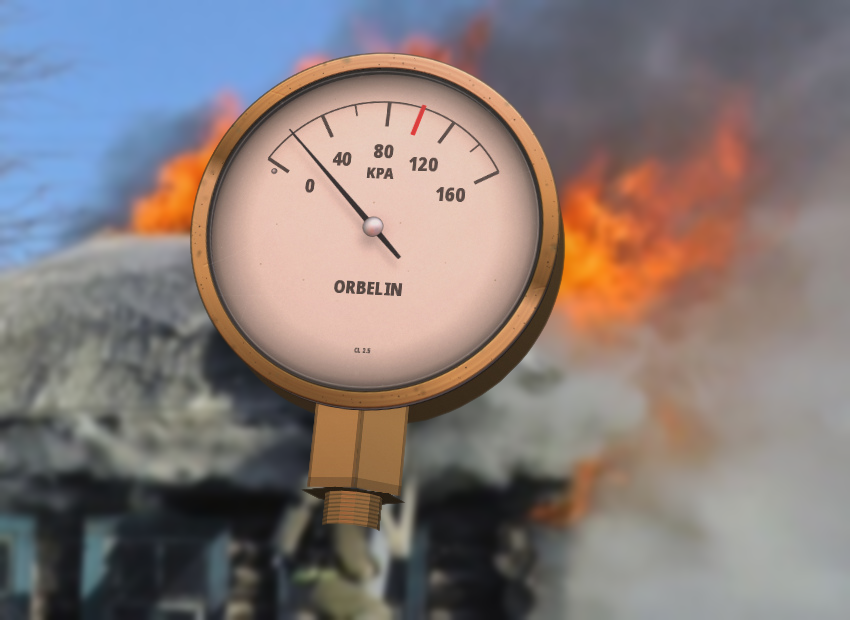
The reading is {"value": 20, "unit": "kPa"}
